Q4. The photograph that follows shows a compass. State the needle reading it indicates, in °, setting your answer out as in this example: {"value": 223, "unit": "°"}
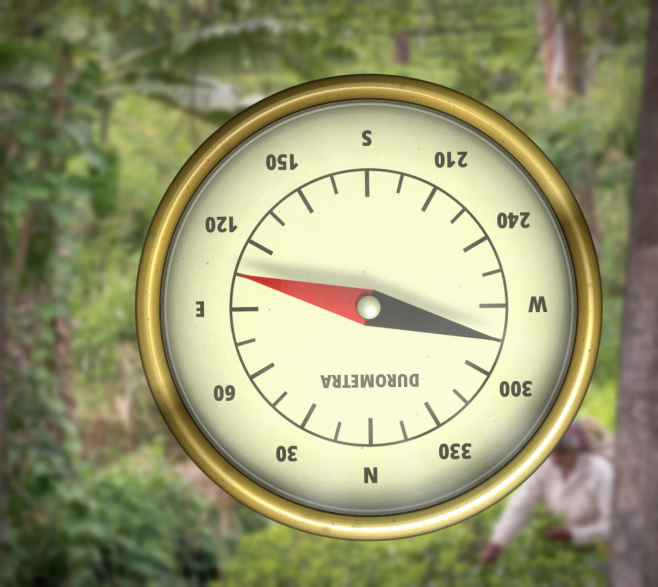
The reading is {"value": 105, "unit": "°"}
